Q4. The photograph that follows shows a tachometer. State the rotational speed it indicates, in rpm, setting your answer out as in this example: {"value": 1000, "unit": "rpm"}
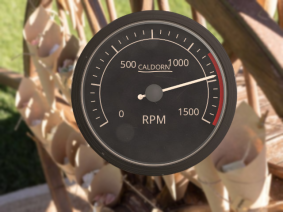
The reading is {"value": 1225, "unit": "rpm"}
